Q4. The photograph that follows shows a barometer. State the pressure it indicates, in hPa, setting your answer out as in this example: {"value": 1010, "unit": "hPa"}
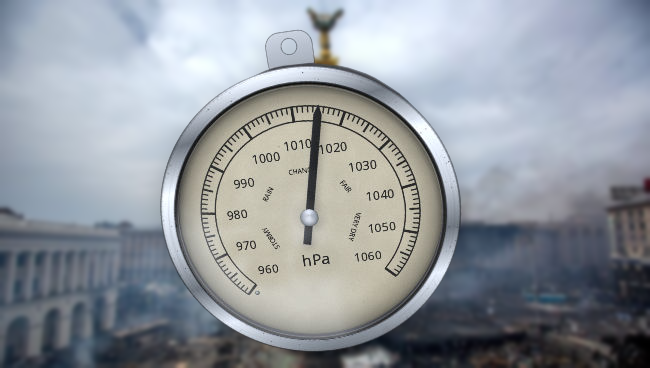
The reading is {"value": 1015, "unit": "hPa"}
